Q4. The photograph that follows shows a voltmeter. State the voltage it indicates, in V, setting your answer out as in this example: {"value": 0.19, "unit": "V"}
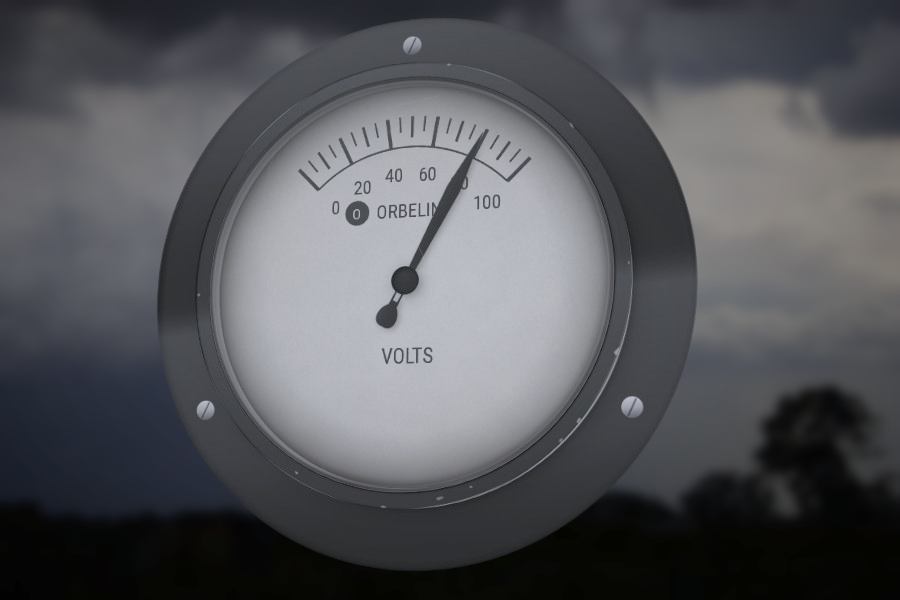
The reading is {"value": 80, "unit": "V"}
